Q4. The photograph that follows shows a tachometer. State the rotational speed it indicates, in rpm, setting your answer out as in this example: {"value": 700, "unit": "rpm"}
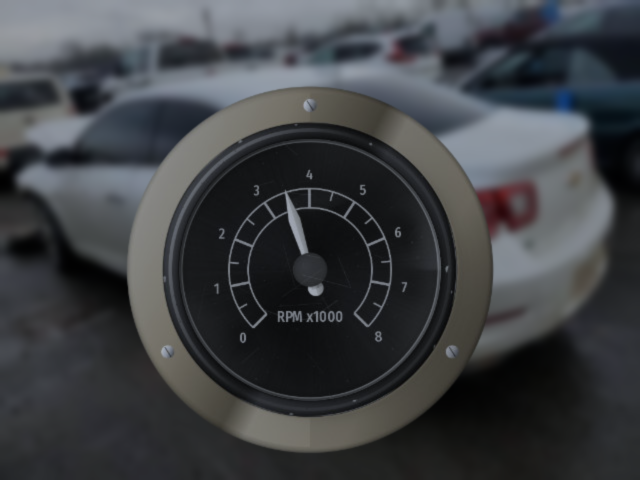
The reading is {"value": 3500, "unit": "rpm"}
